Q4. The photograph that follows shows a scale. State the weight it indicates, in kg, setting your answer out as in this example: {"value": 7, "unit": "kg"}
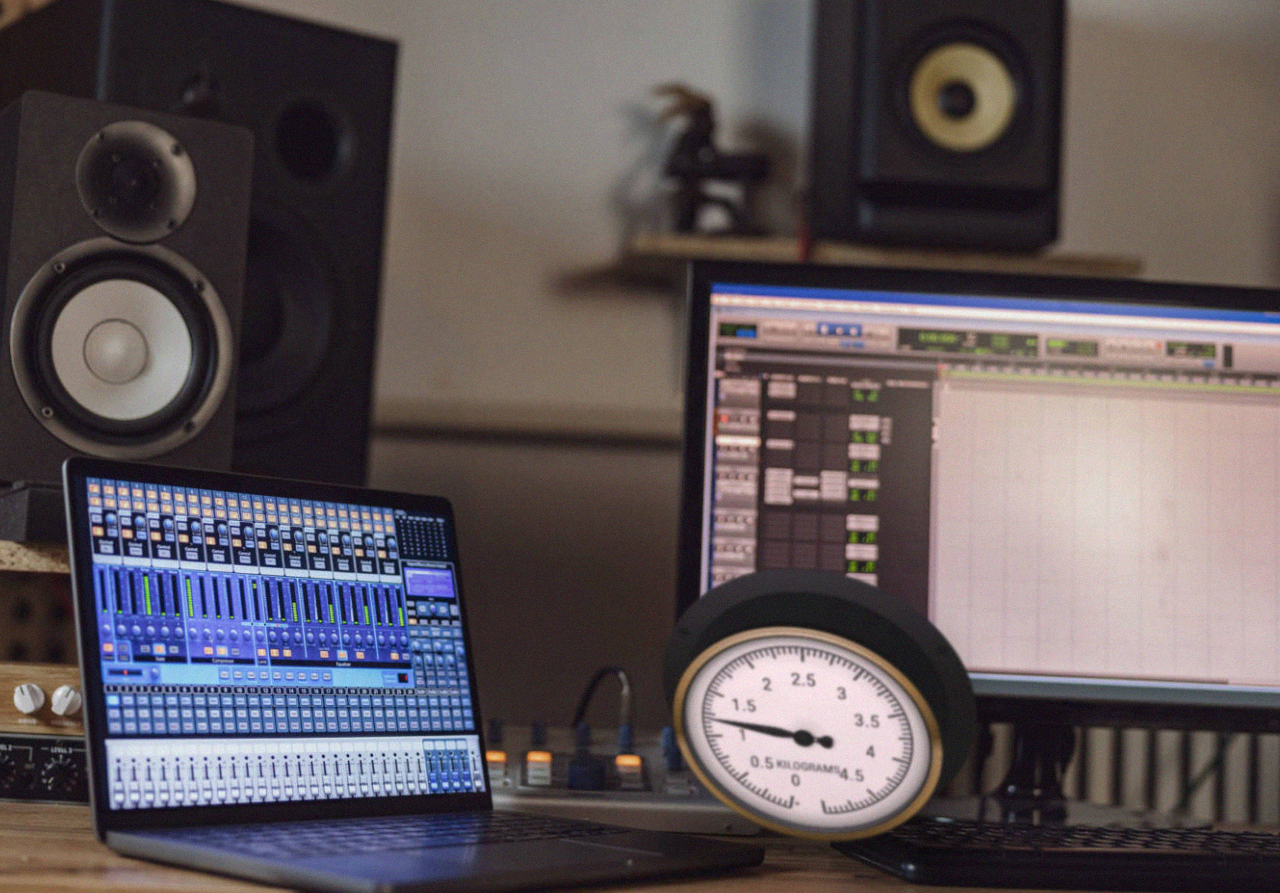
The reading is {"value": 1.25, "unit": "kg"}
